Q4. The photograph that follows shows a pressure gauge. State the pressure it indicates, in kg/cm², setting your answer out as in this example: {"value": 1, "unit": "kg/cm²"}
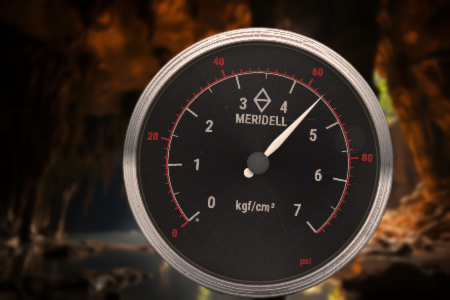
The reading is {"value": 4.5, "unit": "kg/cm²"}
